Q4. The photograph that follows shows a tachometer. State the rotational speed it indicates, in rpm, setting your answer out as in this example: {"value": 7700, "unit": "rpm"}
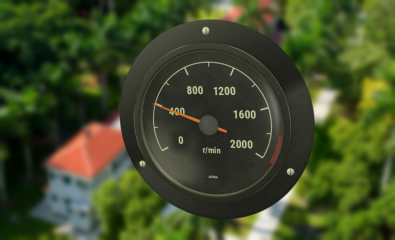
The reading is {"value": 400, "unit": "rpm"}
